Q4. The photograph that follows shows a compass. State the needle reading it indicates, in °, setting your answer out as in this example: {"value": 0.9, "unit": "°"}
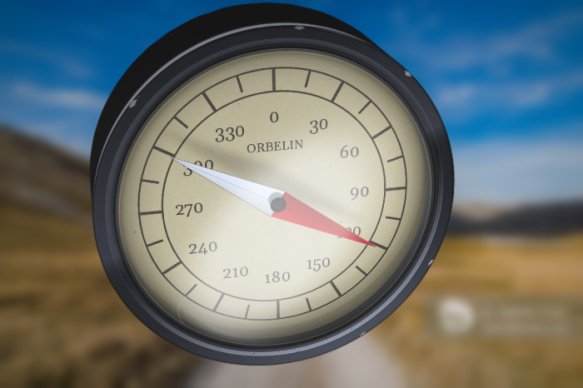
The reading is {"value": 120, "unit": "°"}
